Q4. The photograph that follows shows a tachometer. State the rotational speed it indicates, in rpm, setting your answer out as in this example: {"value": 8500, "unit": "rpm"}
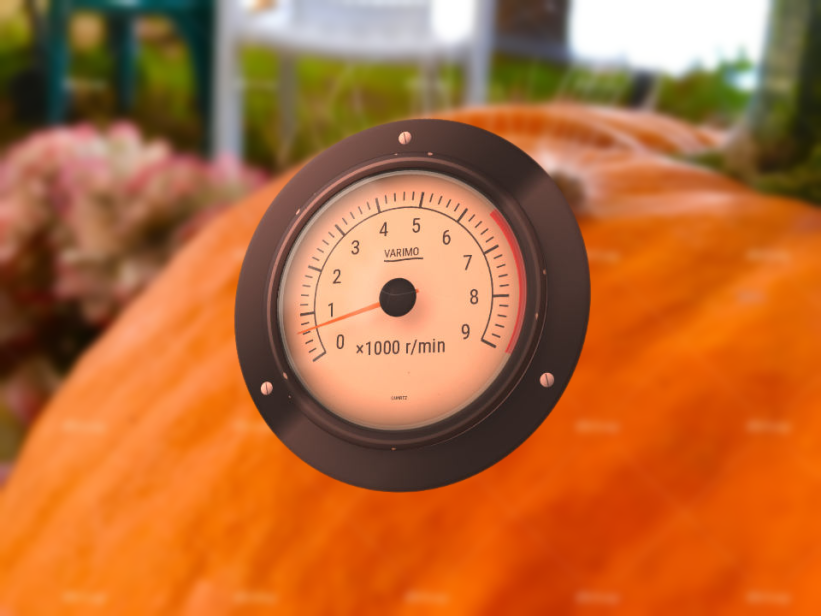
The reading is {"value": 600, "unit": "rpm"}
